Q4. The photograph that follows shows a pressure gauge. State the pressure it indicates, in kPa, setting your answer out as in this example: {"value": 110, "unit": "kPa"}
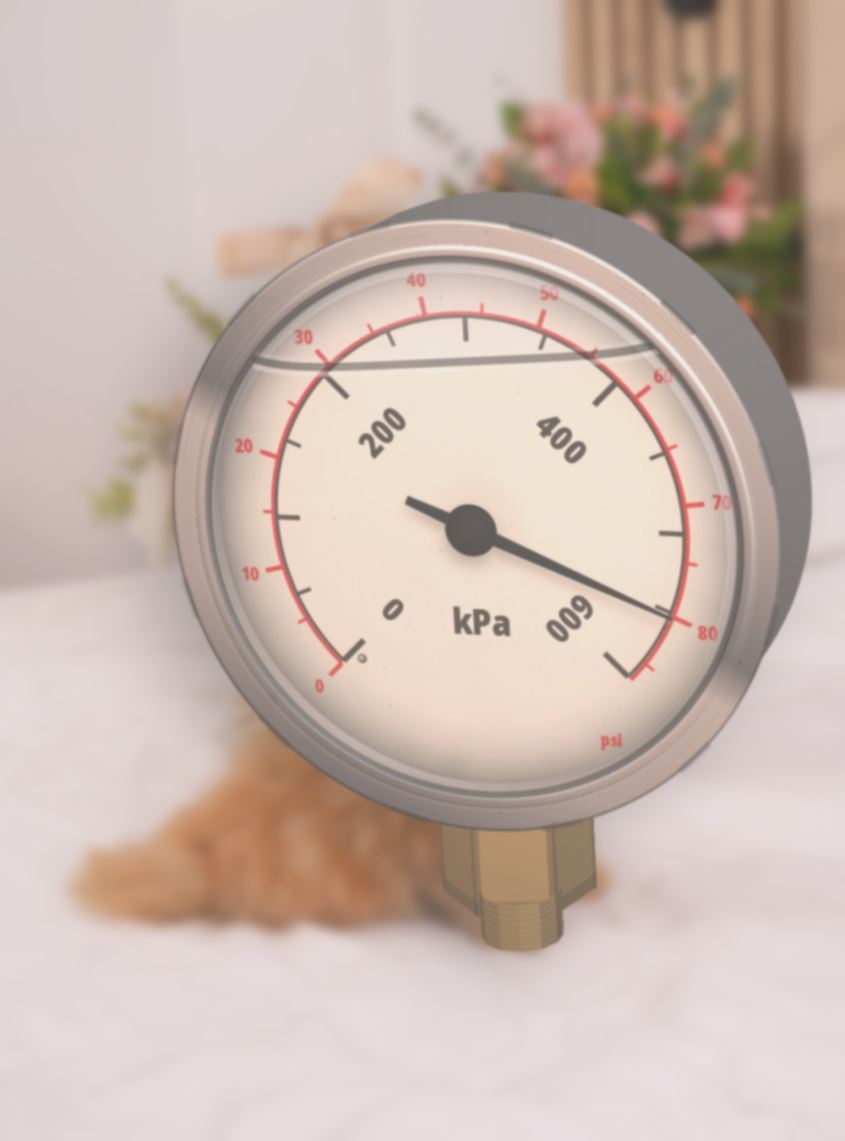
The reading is {"value": 550, "unit": "kPa"}
